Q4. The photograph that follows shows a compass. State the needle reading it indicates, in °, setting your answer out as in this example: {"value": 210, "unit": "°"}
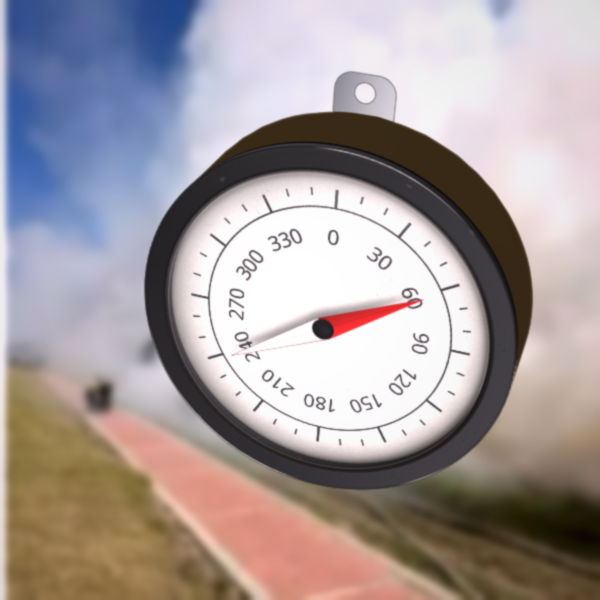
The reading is {"value": 60, "unit": "°"}
